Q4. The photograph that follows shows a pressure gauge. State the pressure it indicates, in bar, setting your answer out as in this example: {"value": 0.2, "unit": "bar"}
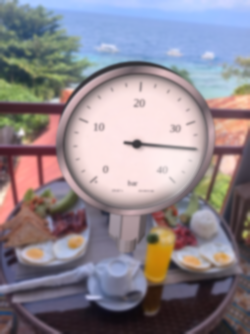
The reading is {"value": 34, "unit": "bar"}
